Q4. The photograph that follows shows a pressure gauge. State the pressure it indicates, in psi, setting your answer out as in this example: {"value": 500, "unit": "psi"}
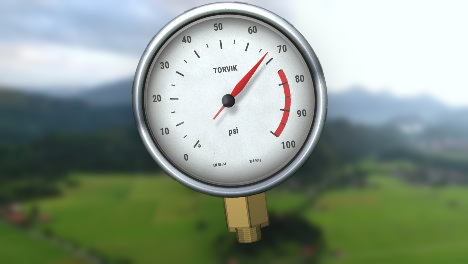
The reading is {"value": 67.5, "unit": "psi"}
